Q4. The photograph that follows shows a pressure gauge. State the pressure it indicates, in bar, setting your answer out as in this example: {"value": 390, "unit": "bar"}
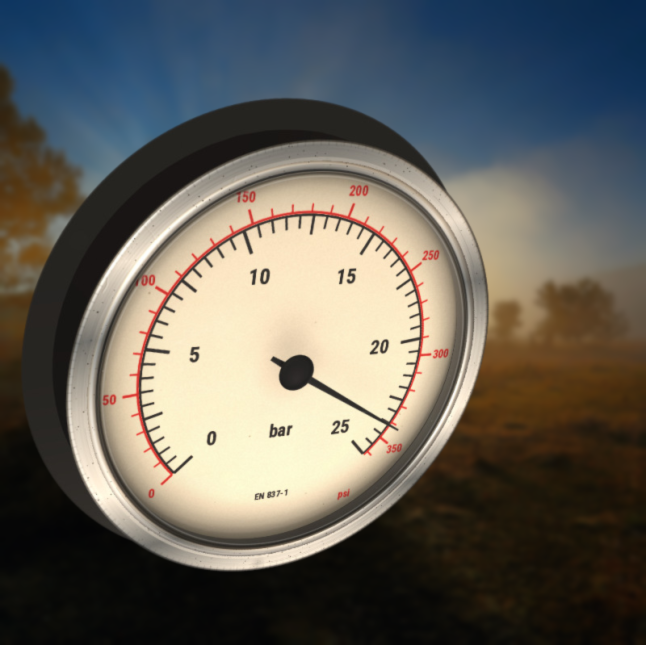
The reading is {"value": 23.5, "unit": "bar"}
